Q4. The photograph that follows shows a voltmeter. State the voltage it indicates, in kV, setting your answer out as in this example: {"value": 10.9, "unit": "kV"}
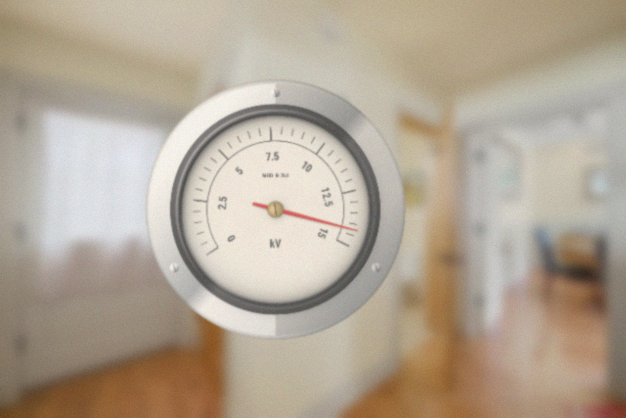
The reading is {"value": 14.25, "unit": "kV"}
